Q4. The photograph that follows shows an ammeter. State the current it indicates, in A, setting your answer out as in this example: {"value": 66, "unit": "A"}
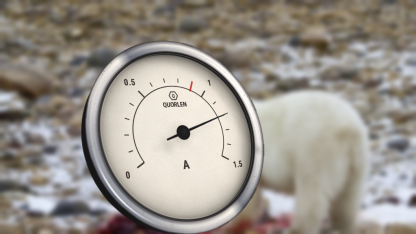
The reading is {"value": 1.2, "unit": "A"}
